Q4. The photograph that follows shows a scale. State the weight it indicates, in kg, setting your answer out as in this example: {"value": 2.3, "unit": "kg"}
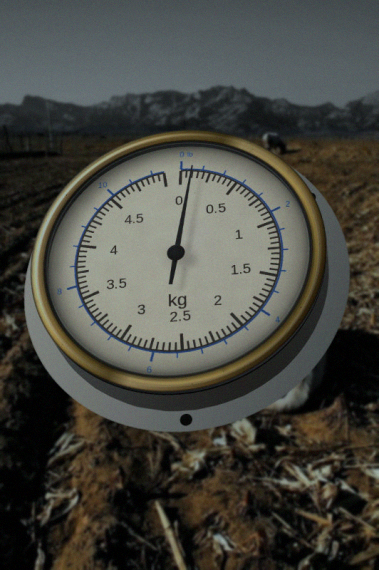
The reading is {"value": 0.1, "unit": "kg"}
